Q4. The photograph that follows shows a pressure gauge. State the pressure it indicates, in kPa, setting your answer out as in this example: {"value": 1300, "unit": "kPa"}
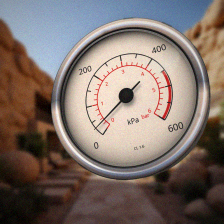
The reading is {"value": 25, "unit": "kPa"}
